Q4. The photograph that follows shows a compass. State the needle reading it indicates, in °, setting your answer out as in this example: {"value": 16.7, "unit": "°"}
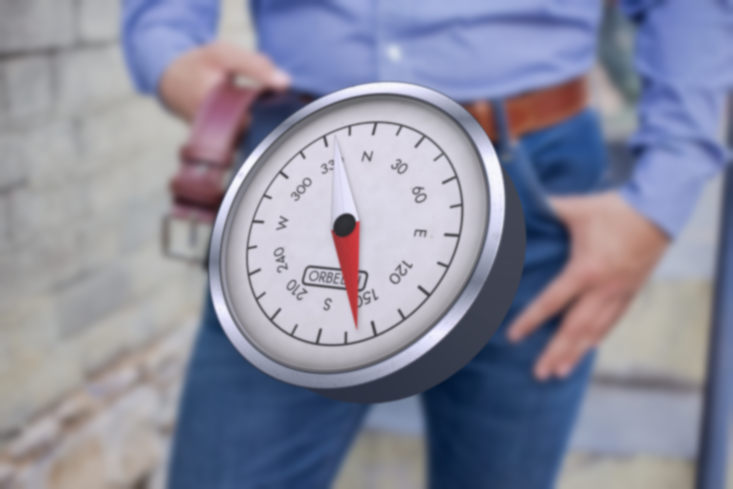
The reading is {"value": 157.5, "unit": "°"}
